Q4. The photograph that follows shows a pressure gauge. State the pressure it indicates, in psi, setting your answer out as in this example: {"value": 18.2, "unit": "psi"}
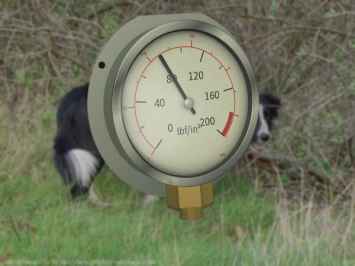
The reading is {"value": 80, "unit": "psi"}
